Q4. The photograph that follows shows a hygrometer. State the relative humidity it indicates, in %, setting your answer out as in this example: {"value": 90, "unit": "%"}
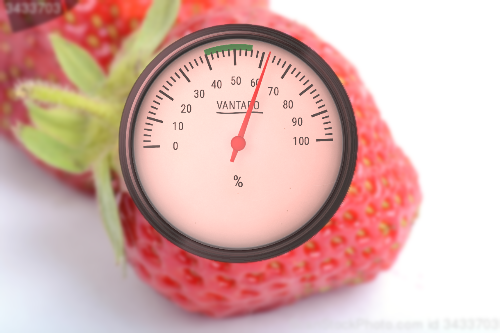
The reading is {"value": 62, "unit": "%"}
